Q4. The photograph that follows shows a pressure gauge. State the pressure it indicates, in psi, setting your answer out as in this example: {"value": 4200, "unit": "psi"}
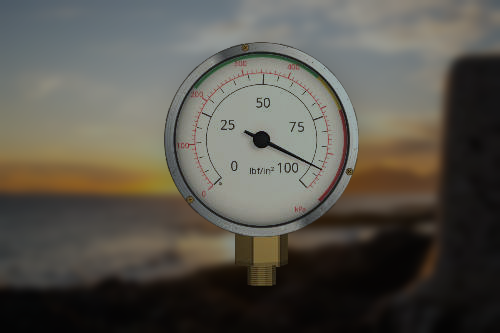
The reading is {"value": 92.5, "unit": "psi"}
